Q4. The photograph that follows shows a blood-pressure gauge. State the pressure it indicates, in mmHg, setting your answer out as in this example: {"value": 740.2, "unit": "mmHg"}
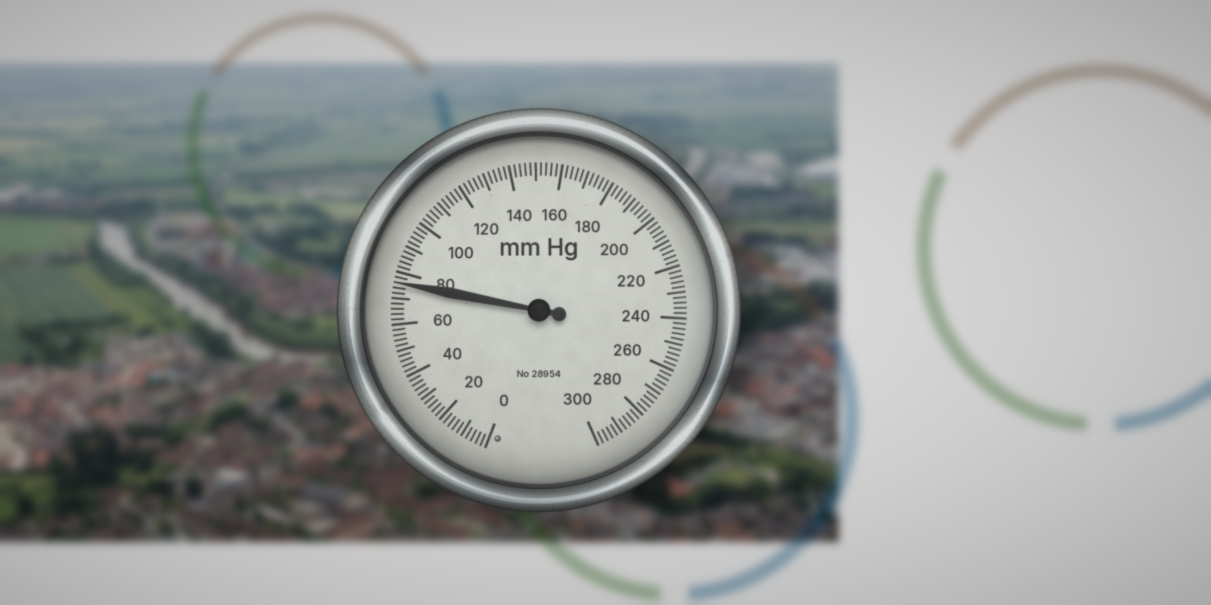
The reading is {"value": 76, "unit": "mmHg"}
